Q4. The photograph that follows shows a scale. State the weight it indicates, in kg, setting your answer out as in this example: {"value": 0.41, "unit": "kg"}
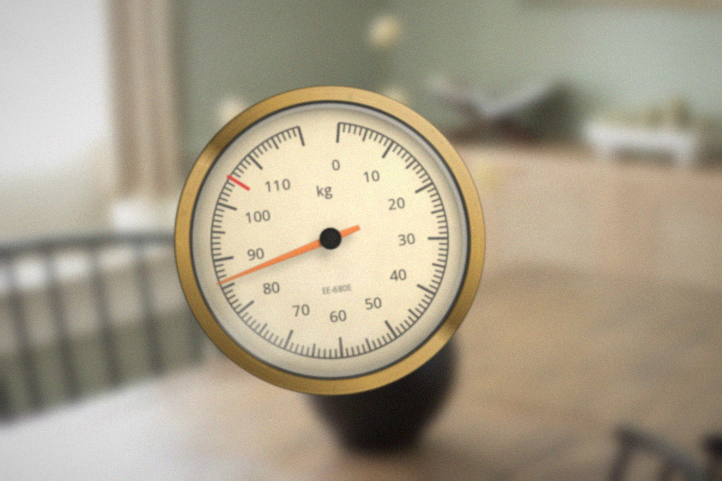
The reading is {"value": 86, "unit": "kg"}
